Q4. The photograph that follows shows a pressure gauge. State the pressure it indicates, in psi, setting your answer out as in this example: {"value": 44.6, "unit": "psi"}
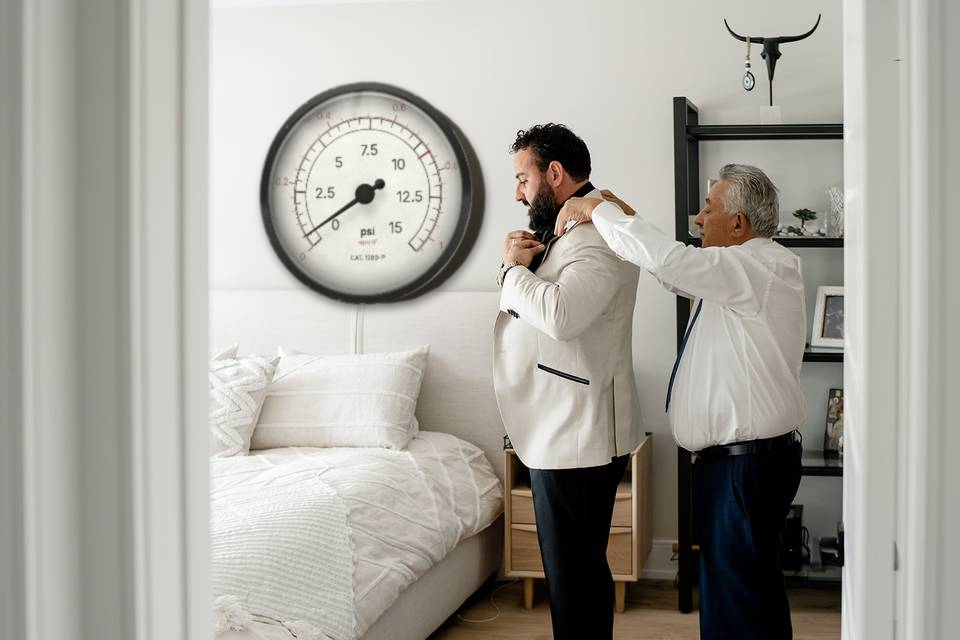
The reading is {"value": 0.5, "unit": "psi"}
